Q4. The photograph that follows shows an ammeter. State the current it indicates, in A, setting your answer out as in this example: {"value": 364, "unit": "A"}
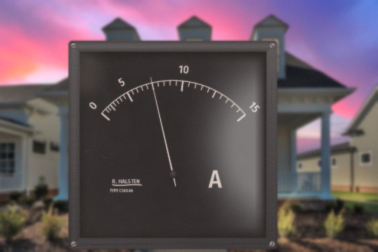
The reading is {"value": 7.5, "unit": "A"}
